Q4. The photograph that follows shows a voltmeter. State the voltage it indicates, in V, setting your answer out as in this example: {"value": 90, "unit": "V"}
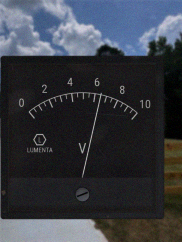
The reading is {"value": 6.5, "unit": "V"}
